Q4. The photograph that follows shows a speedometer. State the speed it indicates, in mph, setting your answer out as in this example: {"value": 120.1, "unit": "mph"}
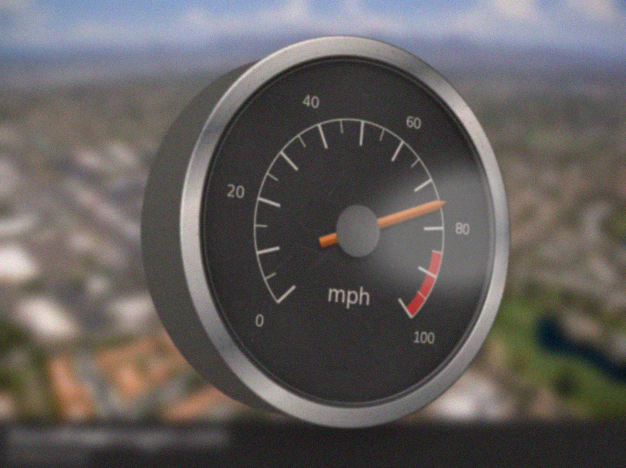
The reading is {"value": 75, "unit": "mph"}
